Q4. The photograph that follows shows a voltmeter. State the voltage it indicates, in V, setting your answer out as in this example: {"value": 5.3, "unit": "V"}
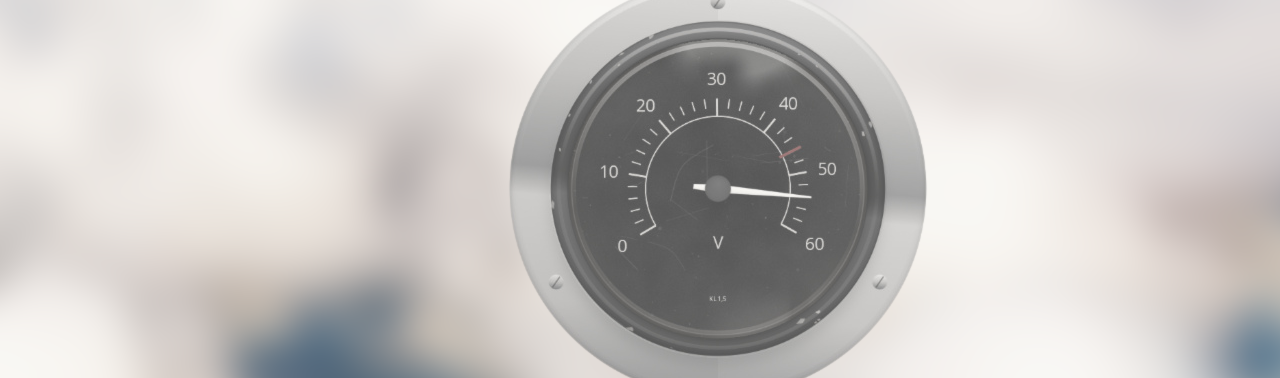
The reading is {"value": 54, "unit": "V"}
